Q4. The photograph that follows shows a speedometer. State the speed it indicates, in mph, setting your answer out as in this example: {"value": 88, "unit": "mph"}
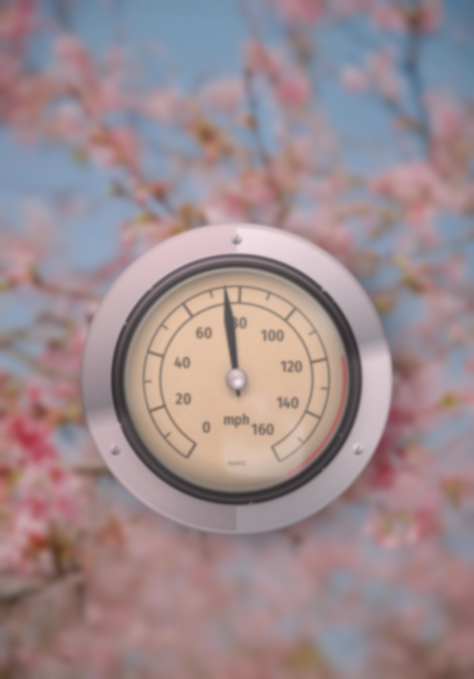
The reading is {"value": 75, "unit": "mph"}
